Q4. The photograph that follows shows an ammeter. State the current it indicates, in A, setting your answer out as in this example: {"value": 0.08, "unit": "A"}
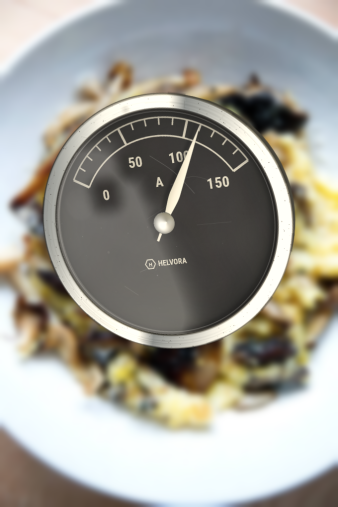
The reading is {"value": 110, "unit": "A"}
